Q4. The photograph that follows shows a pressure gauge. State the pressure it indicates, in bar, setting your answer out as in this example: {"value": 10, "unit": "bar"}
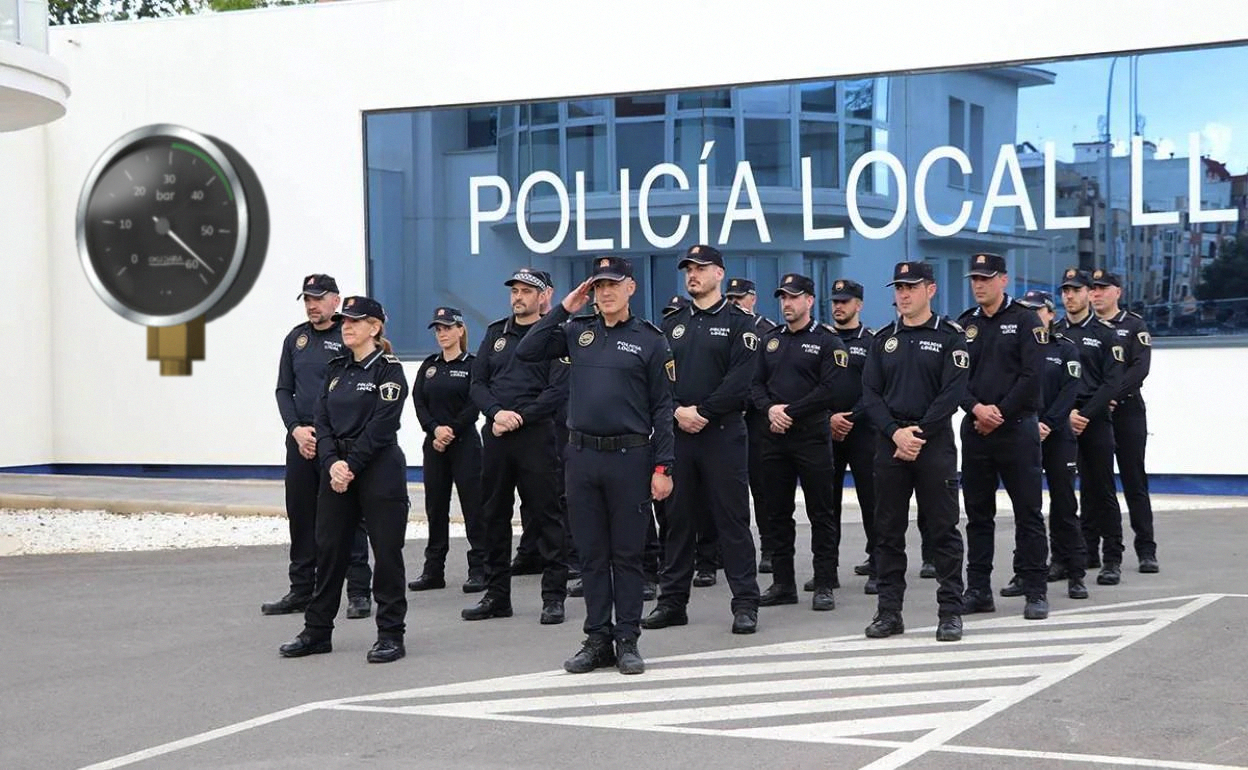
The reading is {"value": 57.5, "unit": "bar"}
